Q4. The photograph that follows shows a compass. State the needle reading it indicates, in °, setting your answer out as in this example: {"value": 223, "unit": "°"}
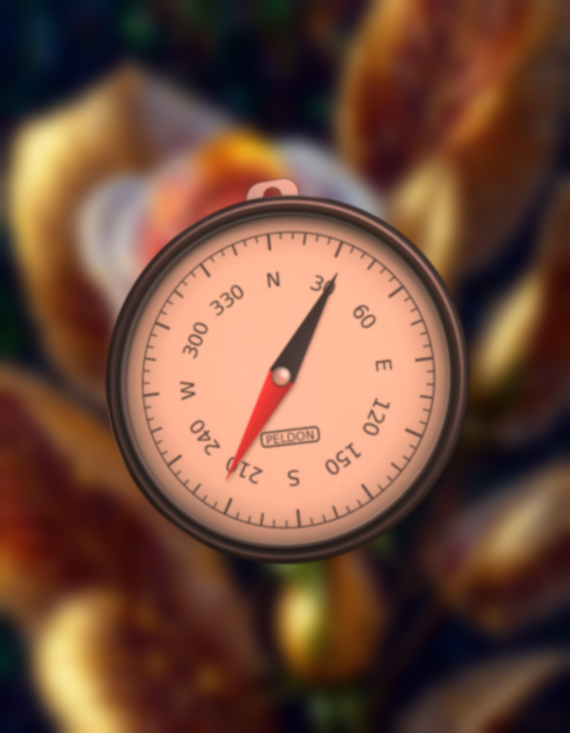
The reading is {"value": 215, "unit": "°"}
